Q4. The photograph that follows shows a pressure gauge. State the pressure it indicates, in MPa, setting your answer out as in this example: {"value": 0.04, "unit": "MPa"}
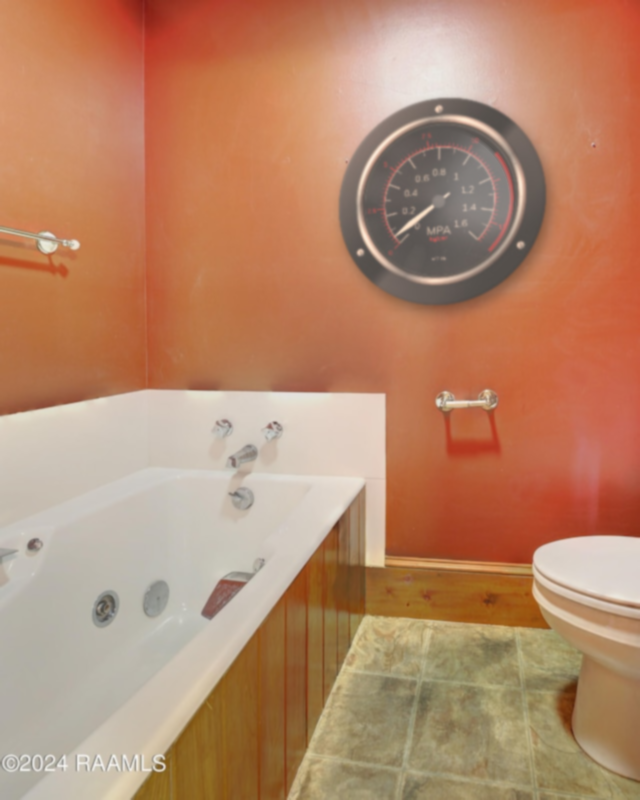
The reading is {"value": 0.05, "unit": "MPa"}
